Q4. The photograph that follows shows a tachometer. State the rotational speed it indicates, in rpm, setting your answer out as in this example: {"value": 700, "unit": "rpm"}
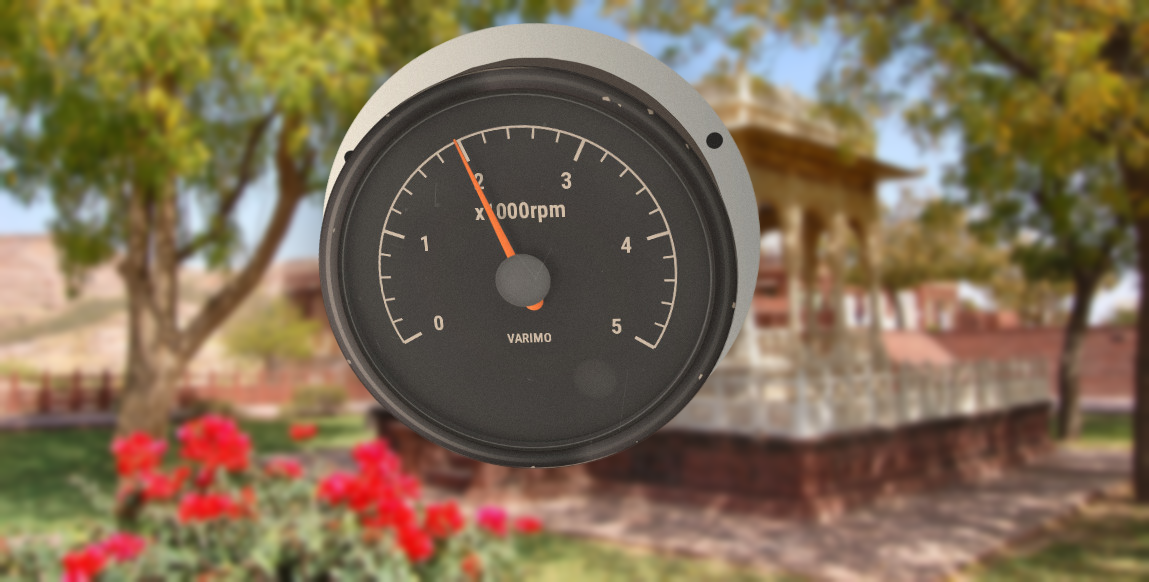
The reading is {"value": 2000, "unit": "rpm"}
